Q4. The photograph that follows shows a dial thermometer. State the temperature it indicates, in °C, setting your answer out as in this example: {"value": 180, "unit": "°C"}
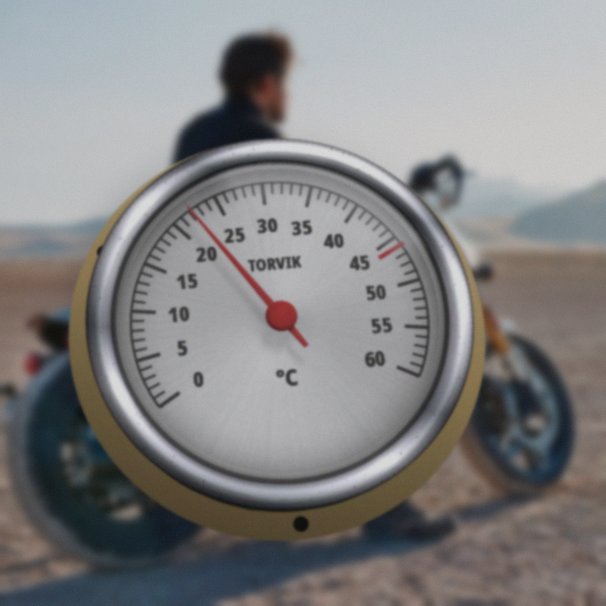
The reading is {"value": 22, "unit": "°C"}
